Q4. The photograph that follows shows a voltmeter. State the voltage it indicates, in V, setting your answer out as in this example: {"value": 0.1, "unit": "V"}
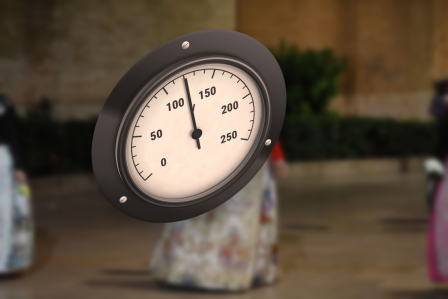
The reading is {"value": 120, "unit": "V"}
